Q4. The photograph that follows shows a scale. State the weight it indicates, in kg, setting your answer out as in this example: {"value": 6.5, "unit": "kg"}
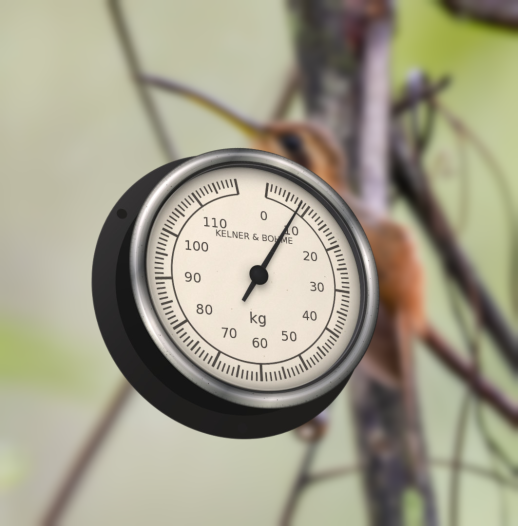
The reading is {"value": 8, "unit": "kg"}
